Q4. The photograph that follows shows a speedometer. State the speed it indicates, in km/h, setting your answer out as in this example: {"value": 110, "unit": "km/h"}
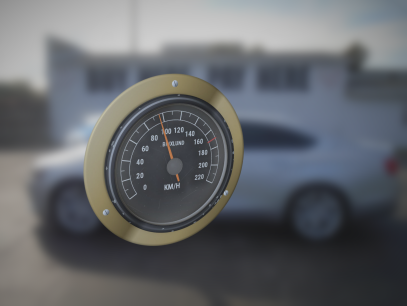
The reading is {"value": 95, "unit": "km/h"}
